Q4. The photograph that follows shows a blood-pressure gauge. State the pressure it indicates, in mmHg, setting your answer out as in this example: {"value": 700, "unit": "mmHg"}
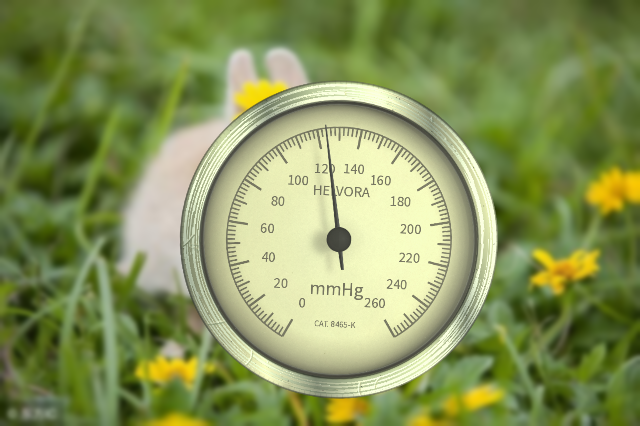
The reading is {"value": 124, "unit": "mmHg"}
